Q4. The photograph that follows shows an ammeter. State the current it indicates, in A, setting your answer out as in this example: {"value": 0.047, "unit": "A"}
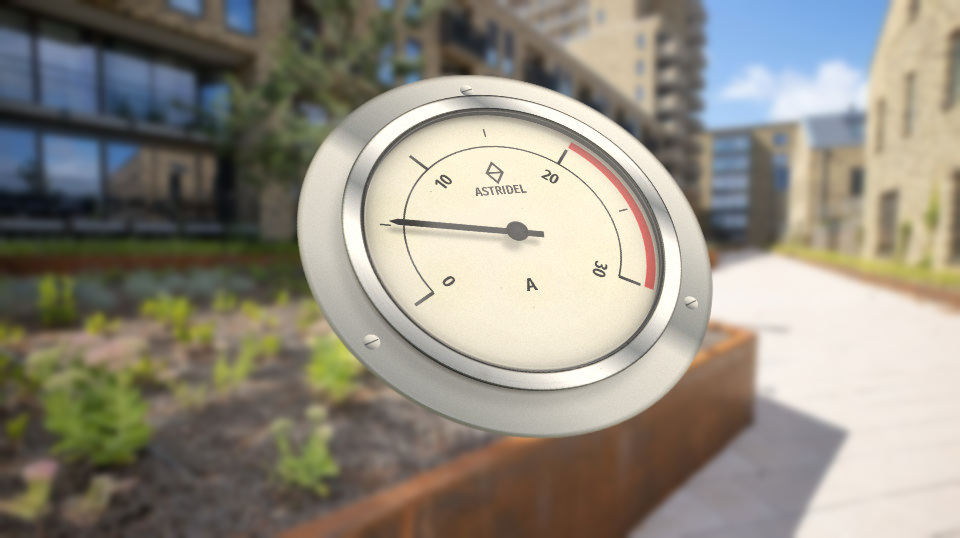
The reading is {"value": 5, "unit": "A"}
